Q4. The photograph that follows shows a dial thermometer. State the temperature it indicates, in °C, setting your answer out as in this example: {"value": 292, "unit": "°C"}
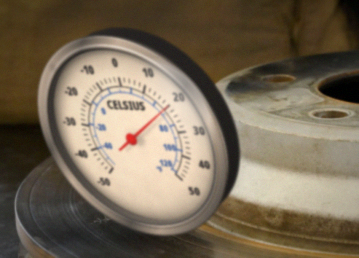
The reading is {"value": 20, "unit": "°C"}
